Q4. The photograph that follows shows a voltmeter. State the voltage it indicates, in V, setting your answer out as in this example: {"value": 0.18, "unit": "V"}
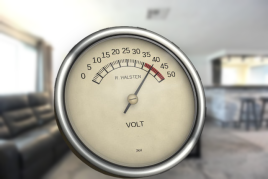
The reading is {"value": 40, "unit": "V"}
